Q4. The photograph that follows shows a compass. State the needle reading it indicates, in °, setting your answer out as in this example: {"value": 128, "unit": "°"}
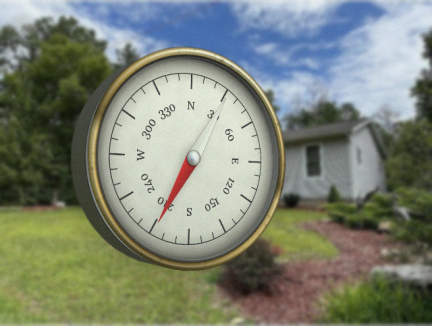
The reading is {"value": 210, "unit": "°"}
